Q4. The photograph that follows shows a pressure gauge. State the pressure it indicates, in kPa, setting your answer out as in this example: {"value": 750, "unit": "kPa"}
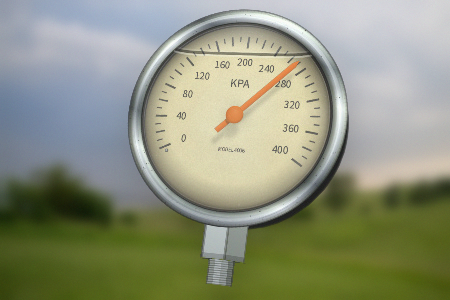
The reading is {"value": 270, "unit": "kPa"}
